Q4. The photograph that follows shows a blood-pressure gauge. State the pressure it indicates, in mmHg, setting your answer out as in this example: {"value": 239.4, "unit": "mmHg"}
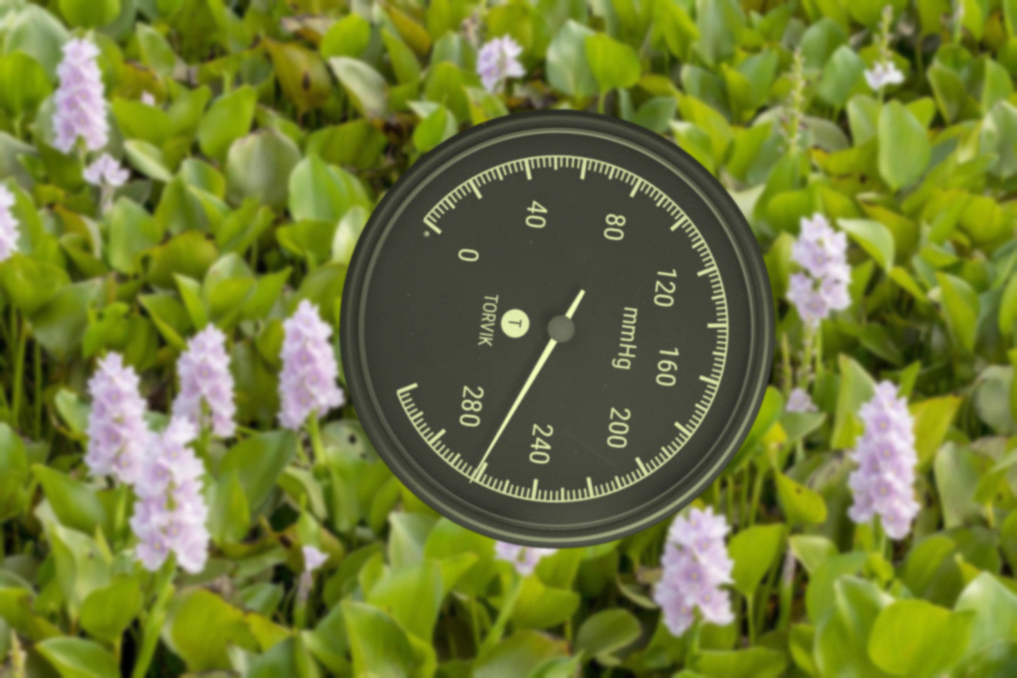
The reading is {"value": 262, "unit": "mmHg"}
